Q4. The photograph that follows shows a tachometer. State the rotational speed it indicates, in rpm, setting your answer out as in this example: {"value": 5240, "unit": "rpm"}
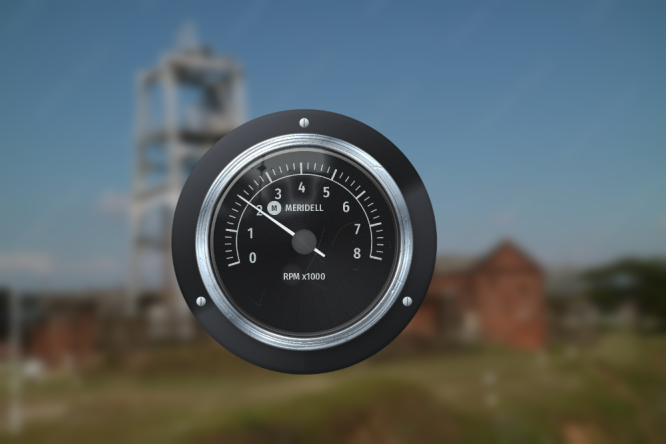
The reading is {"value": 2000, "unit": "rpm"}
